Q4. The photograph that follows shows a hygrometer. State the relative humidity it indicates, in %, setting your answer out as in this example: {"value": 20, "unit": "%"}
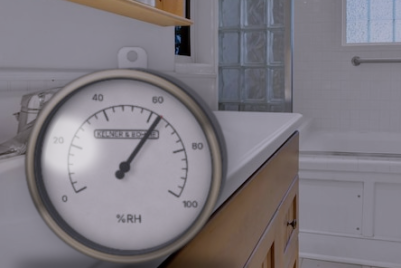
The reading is {"value": 64, "unit": "%"}
